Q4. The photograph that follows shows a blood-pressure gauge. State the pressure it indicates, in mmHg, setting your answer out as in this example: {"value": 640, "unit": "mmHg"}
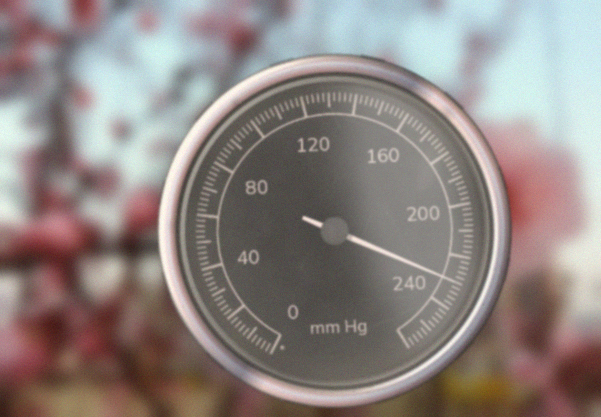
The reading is {"value": 230, "unit": "mmHg"}
